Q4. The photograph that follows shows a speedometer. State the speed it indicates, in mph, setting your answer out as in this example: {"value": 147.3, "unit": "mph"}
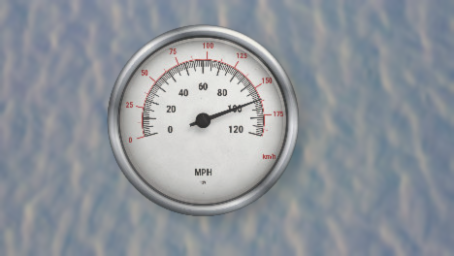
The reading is {"value": 100, "unit": "mph"}
